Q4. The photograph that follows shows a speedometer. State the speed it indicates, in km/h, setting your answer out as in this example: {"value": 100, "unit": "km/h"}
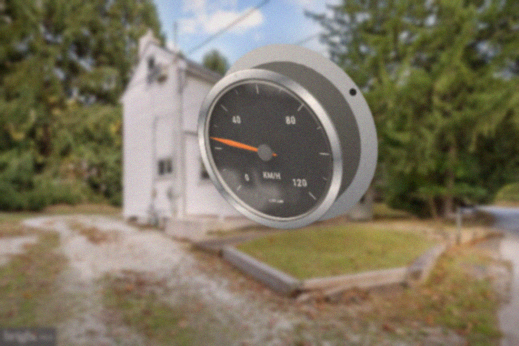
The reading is {"value": 25, "unit": "km/h"}
